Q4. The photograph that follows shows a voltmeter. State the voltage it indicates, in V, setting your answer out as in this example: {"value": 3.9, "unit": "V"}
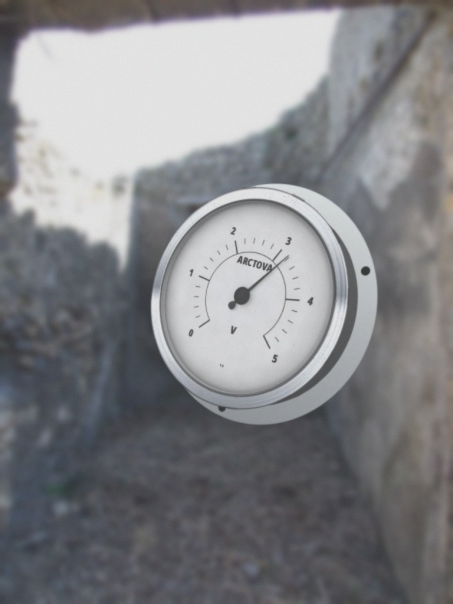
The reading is {"value": 3.2, "unit": "V"}
